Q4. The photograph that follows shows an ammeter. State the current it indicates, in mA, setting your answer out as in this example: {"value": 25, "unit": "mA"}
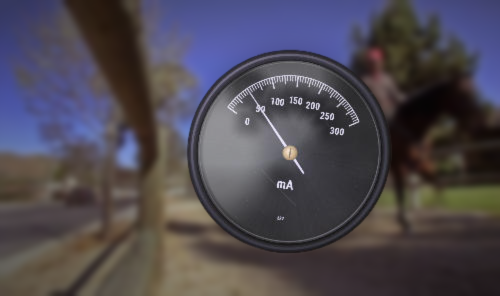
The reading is {"value": 50, "unit": "mA"}
